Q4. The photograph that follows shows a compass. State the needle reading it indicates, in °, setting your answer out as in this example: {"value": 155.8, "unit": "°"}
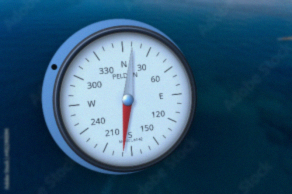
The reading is {"value": 190, "unit": "°"}
